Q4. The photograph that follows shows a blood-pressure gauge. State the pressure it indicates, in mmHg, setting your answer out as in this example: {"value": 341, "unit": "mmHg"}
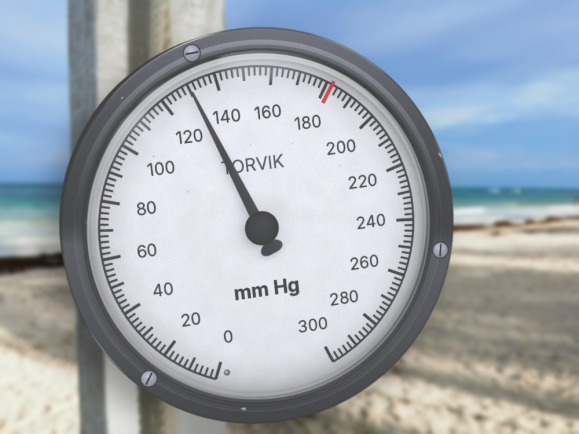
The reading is {"value": 130, "unit": "mmHg"}
